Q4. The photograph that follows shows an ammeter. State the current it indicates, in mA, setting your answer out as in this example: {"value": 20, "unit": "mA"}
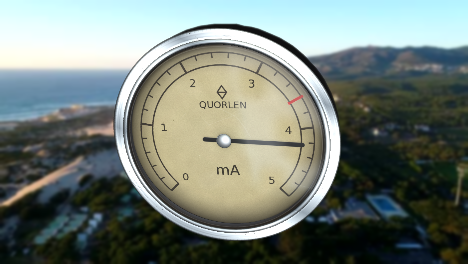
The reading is {"value": 4.2, "unit": "mA"}
